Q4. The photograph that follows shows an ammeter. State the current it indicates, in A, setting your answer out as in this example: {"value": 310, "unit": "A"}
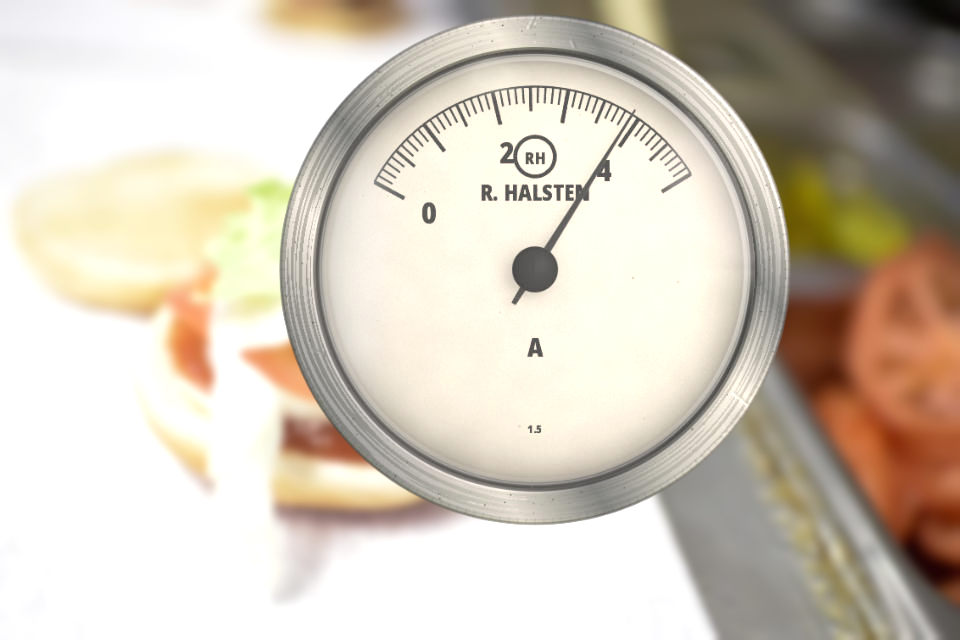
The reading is {"value": 3.9, "unit": "A"}
